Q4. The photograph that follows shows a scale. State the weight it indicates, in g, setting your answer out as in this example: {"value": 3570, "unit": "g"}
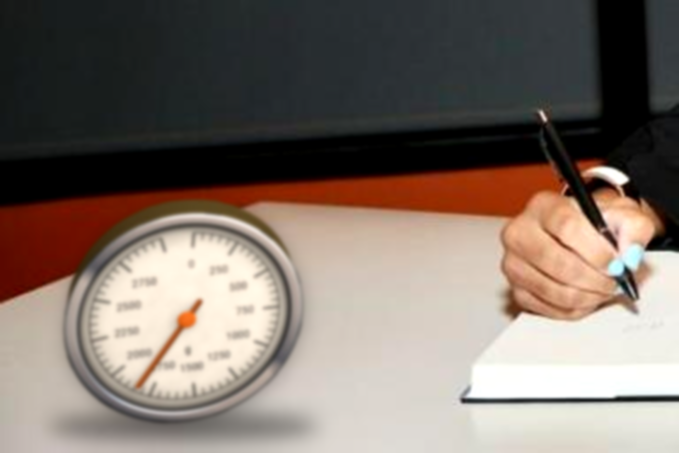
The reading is {"value": 1850, "unit": "g"}
